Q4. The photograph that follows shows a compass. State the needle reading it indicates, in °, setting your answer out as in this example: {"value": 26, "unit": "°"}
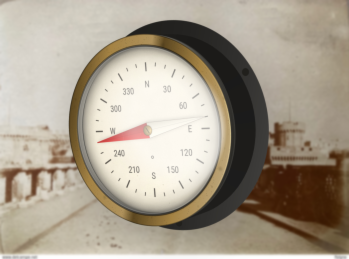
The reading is {"value": 260, "unit": "°"}
